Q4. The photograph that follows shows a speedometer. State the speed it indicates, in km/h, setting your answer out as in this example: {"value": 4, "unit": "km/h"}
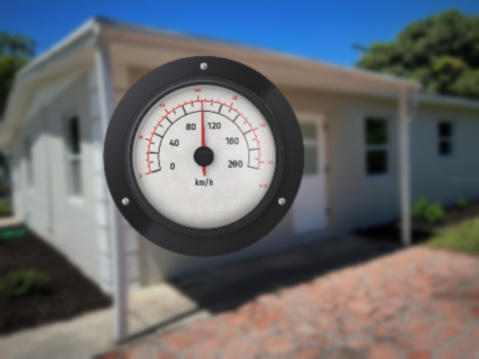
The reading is {"value": 100, "unit": "km/h"}
